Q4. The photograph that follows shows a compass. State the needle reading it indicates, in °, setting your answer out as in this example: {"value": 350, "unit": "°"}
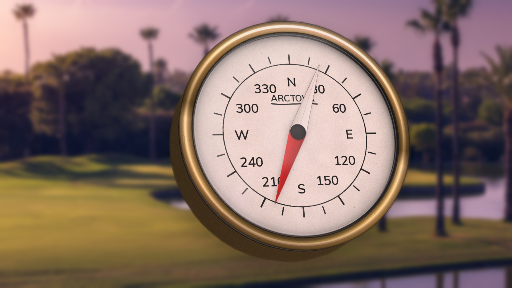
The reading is {"value": 202.5, "unit": "°"}
